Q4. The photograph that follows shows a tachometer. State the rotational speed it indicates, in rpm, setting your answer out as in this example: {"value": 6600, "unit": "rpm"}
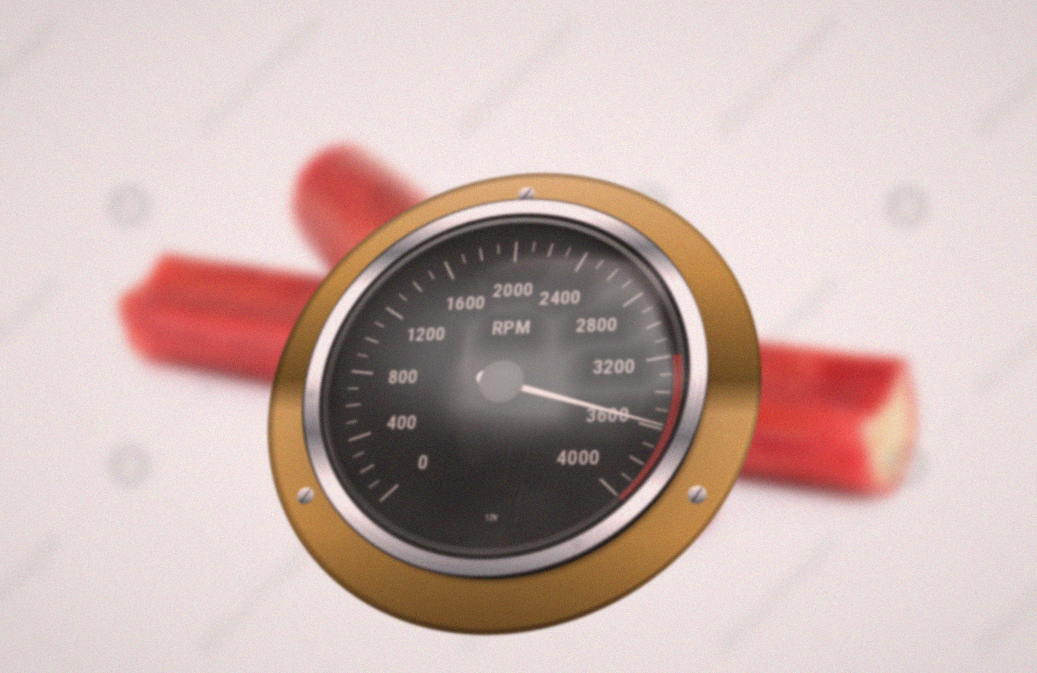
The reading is {"value": 3600, "unit": "rpm"}
